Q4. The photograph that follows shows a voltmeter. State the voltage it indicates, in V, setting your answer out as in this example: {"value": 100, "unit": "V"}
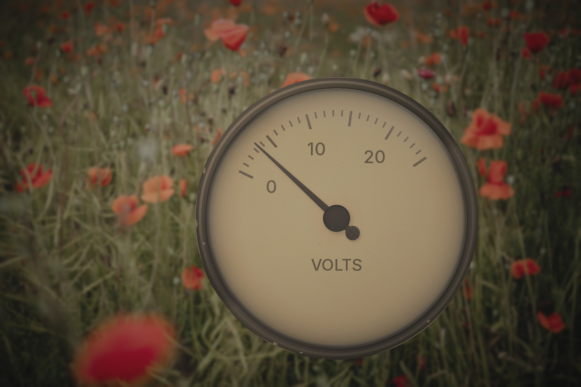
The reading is {"value": 3.5, "unit": "V"}
